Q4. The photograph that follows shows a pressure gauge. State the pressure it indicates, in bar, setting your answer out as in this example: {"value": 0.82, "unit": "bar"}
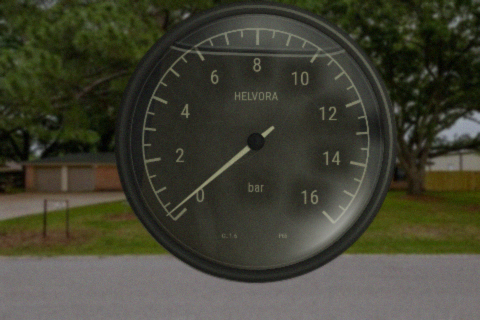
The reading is {"value": 0.25, "unit": "bar"}
